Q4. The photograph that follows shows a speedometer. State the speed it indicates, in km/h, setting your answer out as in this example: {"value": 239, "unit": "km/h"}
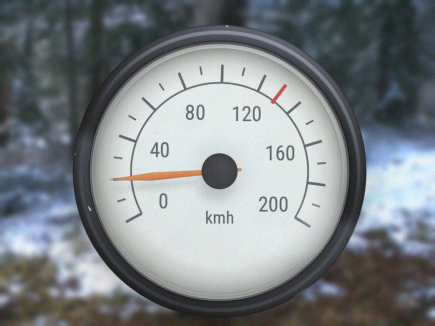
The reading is {"value": 20, "unit": "km/h"}
